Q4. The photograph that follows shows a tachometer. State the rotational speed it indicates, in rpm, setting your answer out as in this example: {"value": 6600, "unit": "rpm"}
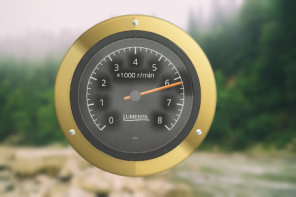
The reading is {"value": 6200, "unit": "rpm"}
